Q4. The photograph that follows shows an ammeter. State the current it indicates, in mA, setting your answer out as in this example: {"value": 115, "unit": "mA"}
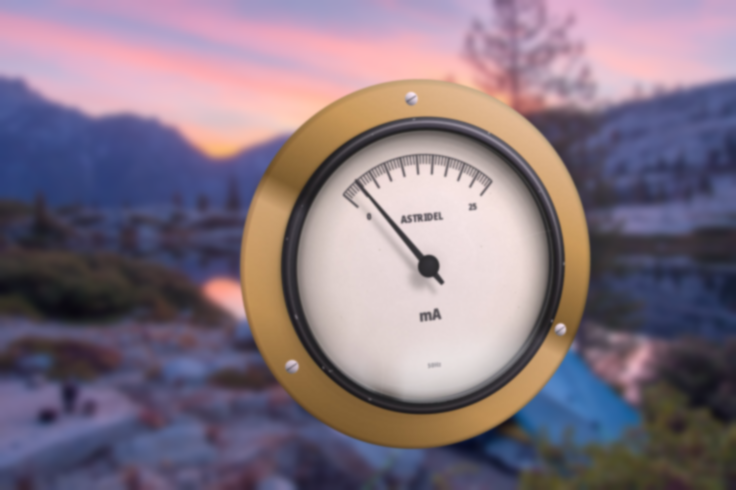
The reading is {"value": 2.5, "unit": "mA"}
